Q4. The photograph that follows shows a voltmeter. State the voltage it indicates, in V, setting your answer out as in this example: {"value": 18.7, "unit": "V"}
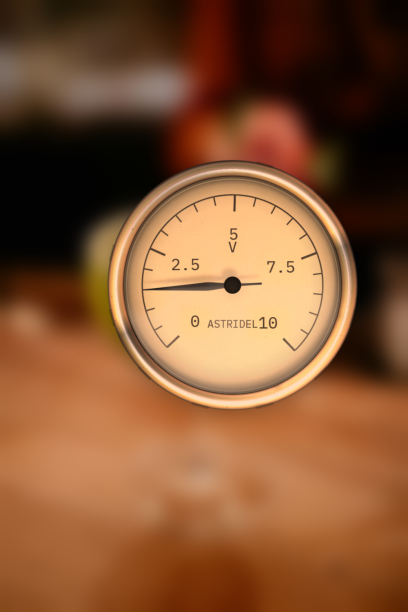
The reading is {"value": 1.5, "unit": "V"}
